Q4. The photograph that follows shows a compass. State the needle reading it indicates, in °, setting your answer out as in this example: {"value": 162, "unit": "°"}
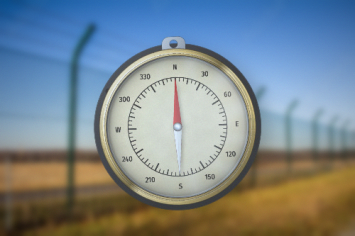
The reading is {"value": 0, "unit": "°"}
